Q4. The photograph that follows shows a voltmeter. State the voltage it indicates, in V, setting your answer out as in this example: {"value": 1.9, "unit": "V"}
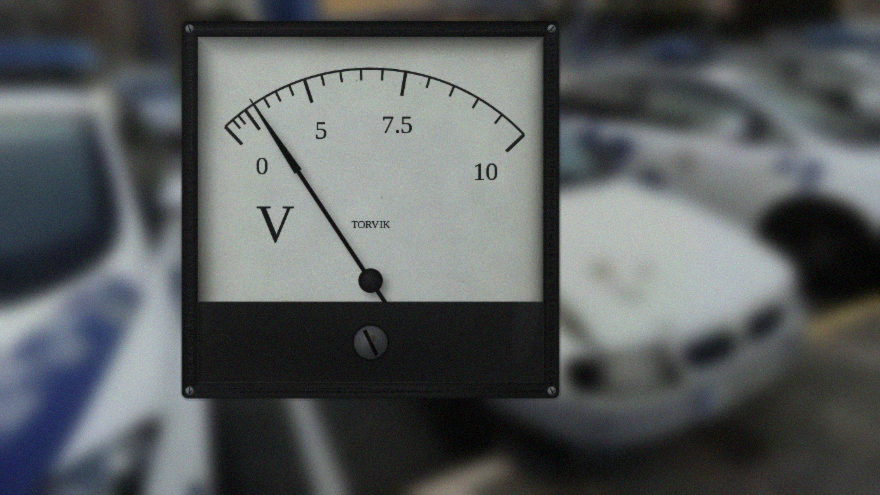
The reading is {"value": 3, "unit": "V"}
